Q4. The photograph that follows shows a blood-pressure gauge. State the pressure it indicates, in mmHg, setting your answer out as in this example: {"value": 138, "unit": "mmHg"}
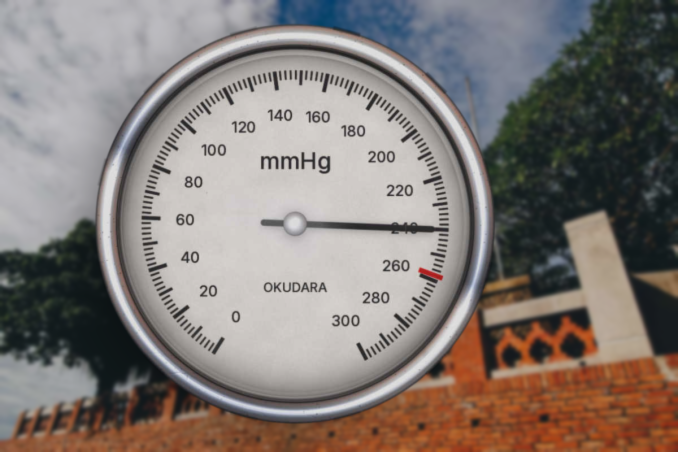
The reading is {"value": 240, "unit": "mmHg"}
